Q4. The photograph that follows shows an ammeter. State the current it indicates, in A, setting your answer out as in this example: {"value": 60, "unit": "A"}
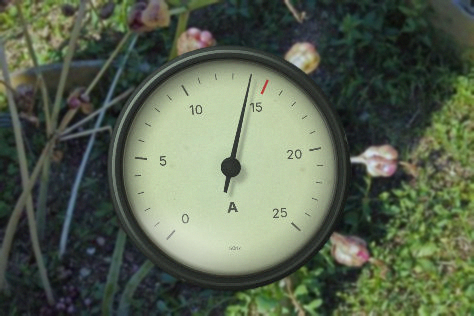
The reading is {"value": 14, "unit": "A"}
